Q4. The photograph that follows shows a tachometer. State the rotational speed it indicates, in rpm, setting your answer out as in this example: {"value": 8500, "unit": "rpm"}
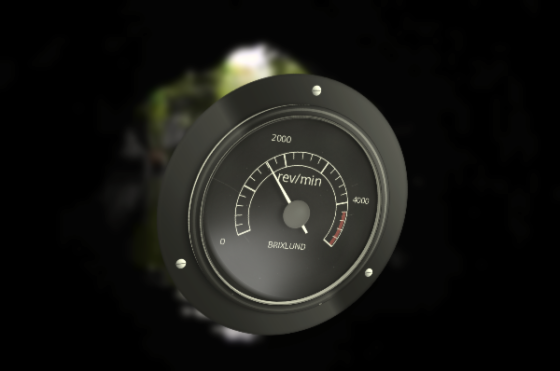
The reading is {"value": 1600, "unit": "rpm"}
